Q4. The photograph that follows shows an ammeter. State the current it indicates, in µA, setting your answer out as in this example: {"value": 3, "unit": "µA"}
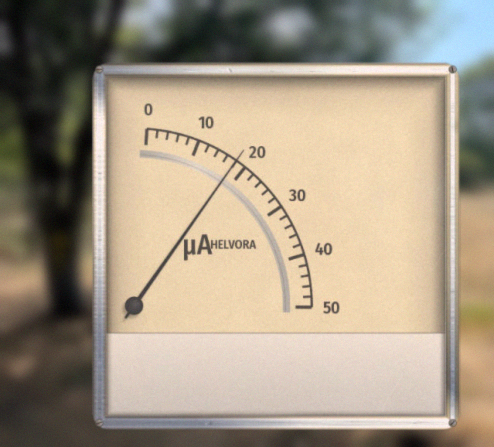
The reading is {"value": 18, "unit": "µA"}
